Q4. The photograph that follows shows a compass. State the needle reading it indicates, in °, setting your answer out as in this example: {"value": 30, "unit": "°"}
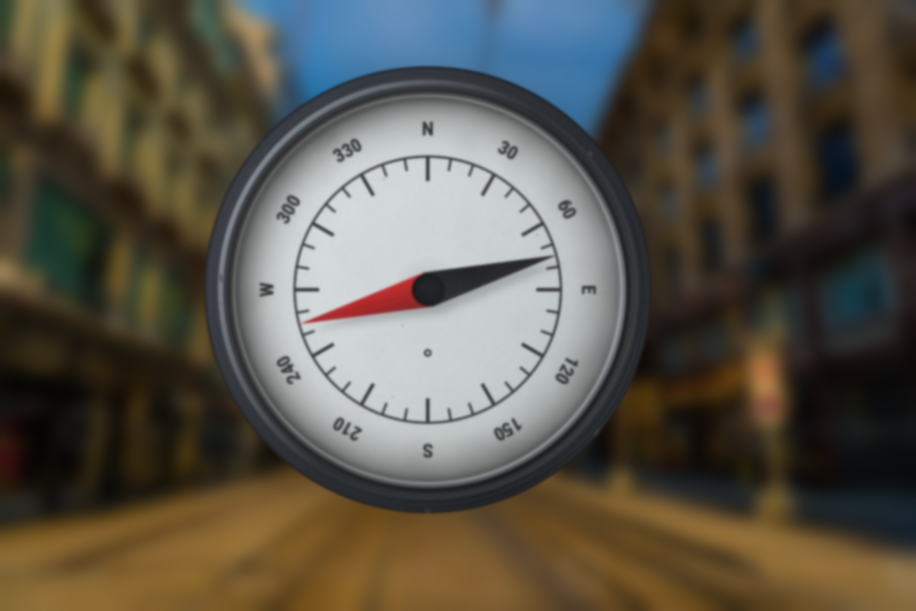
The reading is {"value": 255, "unit": "°"}
